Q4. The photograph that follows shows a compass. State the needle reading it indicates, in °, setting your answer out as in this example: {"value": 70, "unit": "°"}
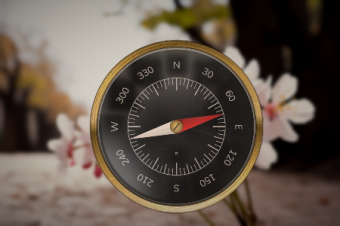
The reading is {"value": 75, "unit": "°"}
